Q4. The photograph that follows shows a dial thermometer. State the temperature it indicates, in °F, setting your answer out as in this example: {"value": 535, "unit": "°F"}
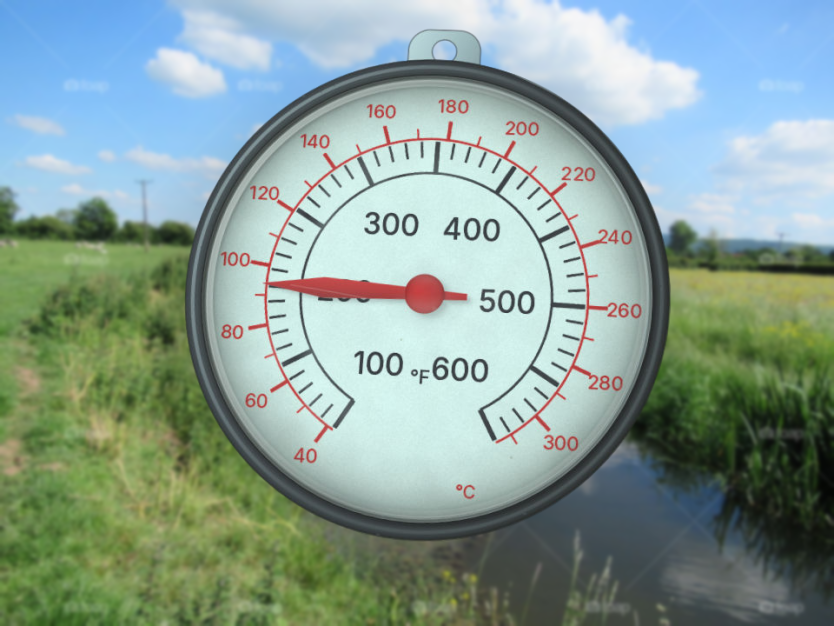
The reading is {"value": 200, "unit": "°F"}
